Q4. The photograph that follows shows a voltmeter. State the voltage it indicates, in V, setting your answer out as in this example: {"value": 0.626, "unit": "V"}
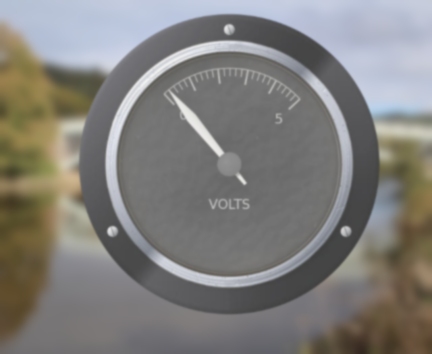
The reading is {"value": 0.2, "unit": "V"}
